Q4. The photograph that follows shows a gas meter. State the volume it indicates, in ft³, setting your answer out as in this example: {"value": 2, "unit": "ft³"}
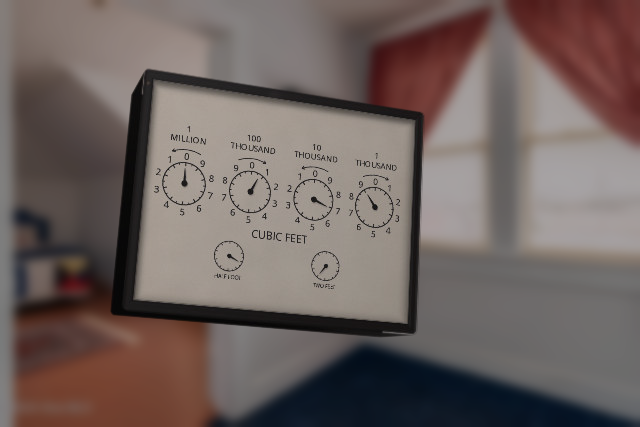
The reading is {"value": 6900, "unit": "ft³"}
